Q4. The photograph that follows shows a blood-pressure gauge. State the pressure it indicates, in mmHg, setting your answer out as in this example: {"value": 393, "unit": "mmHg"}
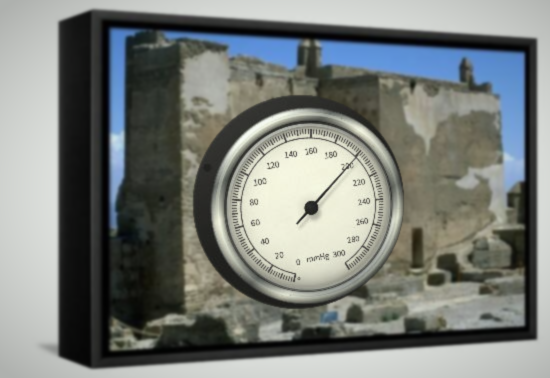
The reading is {"value": 200, "unit": "mmHg"}
